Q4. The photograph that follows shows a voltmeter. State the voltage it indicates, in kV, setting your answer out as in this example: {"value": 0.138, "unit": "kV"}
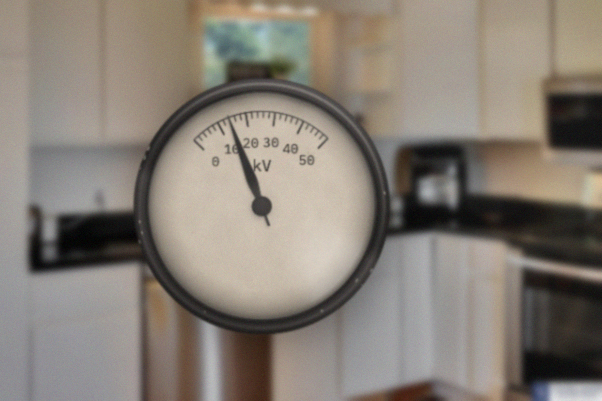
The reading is {"value": 14, "unit": "kV"}
